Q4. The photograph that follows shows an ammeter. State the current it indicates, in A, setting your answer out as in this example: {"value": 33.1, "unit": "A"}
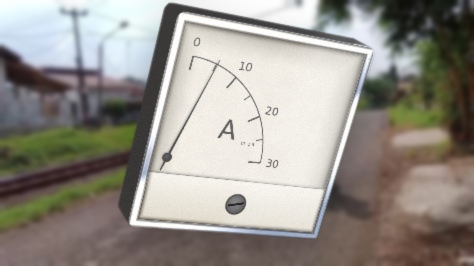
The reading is {"value": 5, "unit": "A"}
